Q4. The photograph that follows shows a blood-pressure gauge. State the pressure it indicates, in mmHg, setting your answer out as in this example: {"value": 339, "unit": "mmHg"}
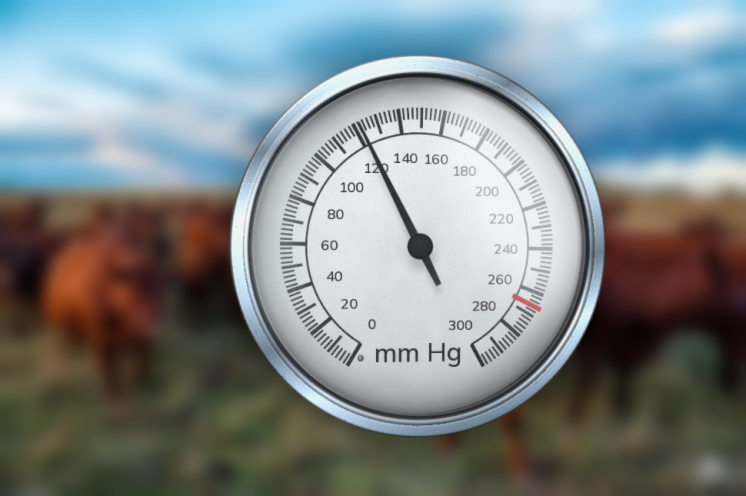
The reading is {"value": 122, "unit": "mmHg"}
